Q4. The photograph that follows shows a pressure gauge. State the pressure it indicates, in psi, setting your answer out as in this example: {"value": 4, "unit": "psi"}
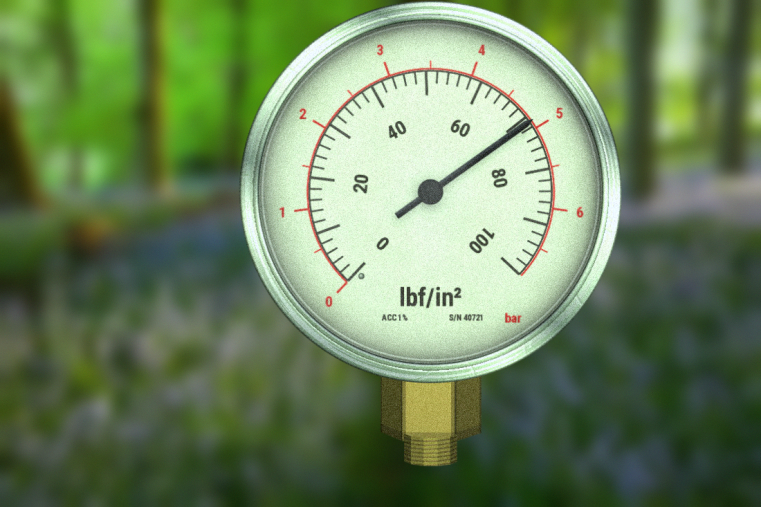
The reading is {"value": 71, "unit": "psi"}
